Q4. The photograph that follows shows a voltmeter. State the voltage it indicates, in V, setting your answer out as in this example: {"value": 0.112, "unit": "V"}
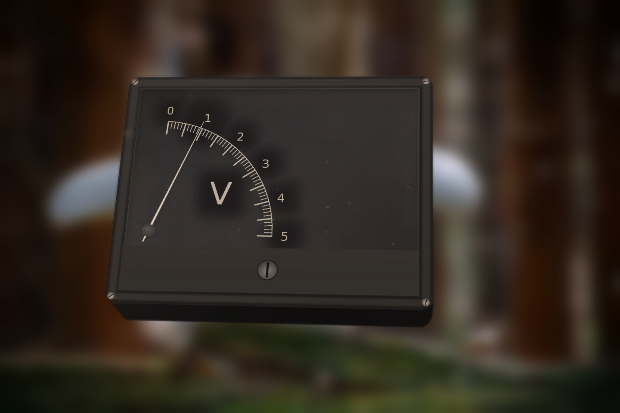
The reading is {"value": 1, "unit": "V"}
